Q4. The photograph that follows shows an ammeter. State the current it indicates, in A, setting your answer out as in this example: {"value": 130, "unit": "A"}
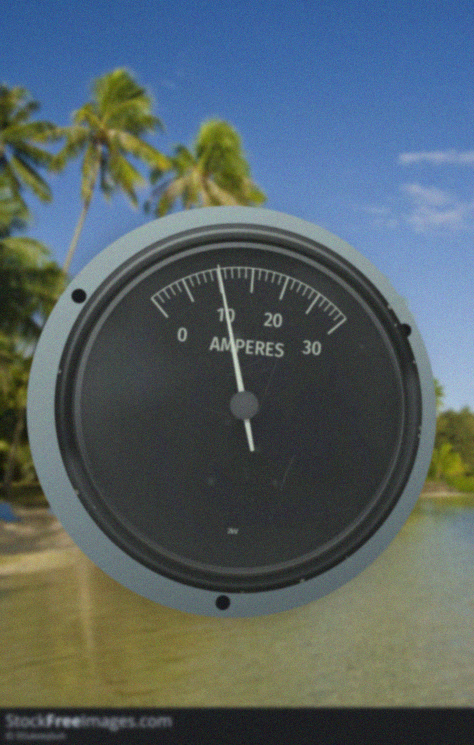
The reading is {"value": 10, "unit": "A"}
